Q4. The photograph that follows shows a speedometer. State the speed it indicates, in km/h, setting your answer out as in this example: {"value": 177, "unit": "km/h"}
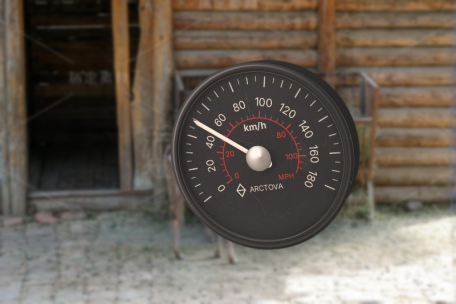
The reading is {"value": 50, "unit": "km/h"}
